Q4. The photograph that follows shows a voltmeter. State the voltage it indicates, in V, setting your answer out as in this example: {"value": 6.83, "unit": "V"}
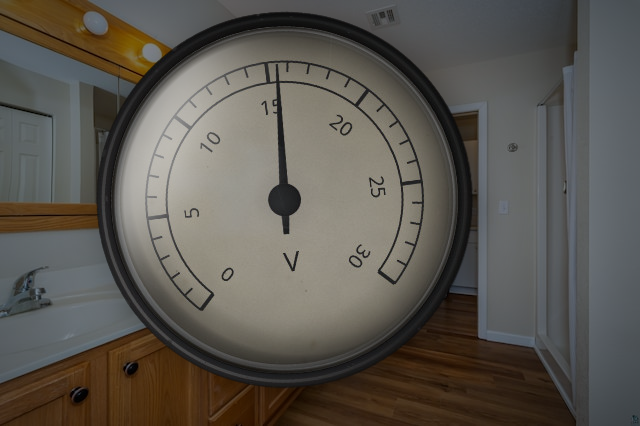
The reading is {"value": 15.5, "unit": "V"}
